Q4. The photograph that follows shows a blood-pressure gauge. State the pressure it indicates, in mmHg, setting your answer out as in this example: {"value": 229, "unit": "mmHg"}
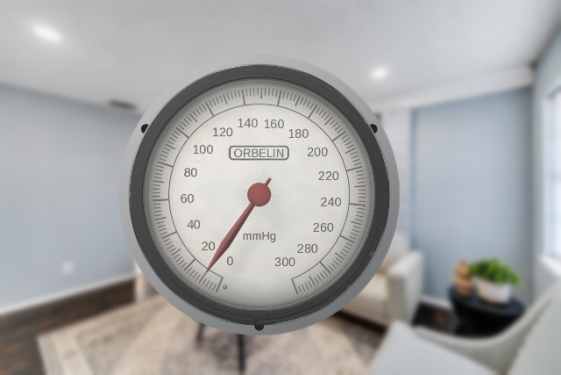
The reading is {"value": 10, "unit": "mmHg"}
